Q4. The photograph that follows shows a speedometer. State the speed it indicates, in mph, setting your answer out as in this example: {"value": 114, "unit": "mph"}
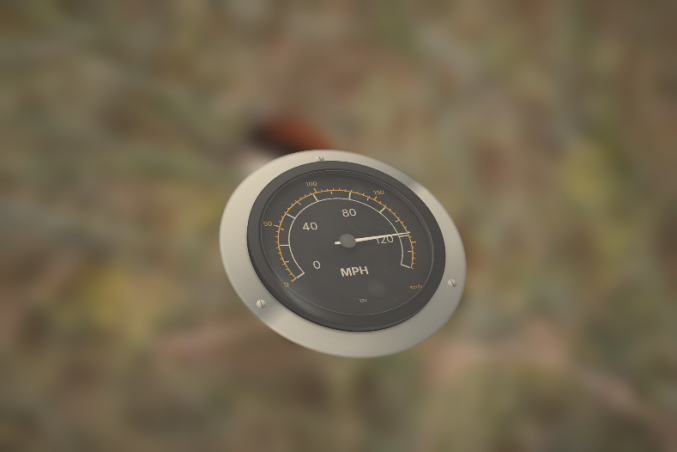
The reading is {"value": 120, "unit": "mph"}
